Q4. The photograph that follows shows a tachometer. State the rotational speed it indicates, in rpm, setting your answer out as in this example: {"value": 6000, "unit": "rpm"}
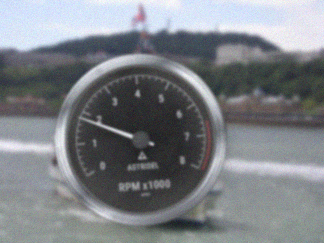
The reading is {"value": 1800, "unit": "rpm"}
